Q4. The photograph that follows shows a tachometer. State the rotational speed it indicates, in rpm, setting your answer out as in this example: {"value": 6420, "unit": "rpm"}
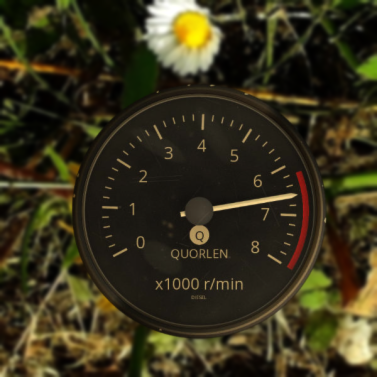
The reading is {"value": 6600, "unit": "rpm"}
